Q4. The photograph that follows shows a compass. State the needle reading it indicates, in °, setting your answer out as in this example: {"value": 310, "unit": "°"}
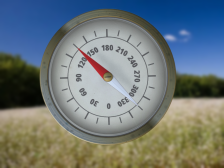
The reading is {"value": 135, "unit": "°"}
